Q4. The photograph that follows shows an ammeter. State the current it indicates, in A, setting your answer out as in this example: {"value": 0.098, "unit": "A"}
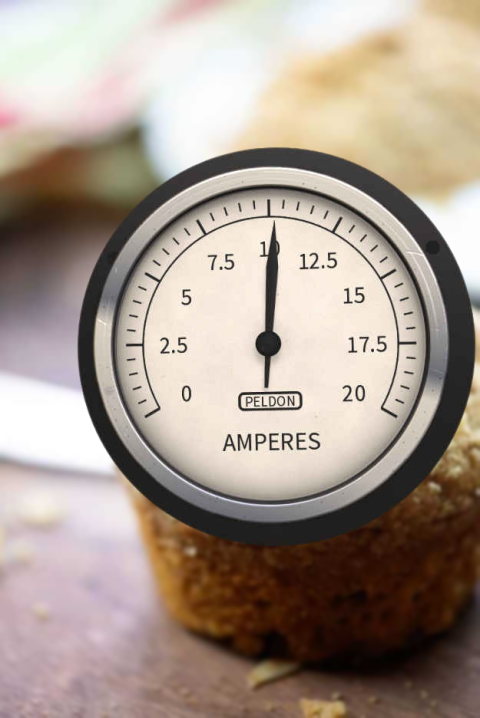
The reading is {"value": 10.25, "unit": "A"}
